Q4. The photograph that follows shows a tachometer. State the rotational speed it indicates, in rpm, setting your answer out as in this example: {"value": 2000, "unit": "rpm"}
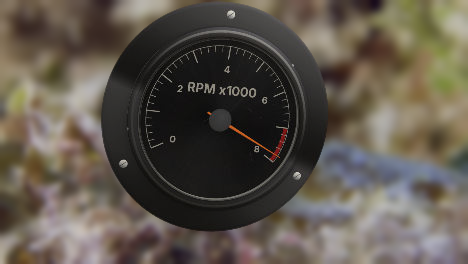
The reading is {"value": 7800, "unit": "rpm"}
